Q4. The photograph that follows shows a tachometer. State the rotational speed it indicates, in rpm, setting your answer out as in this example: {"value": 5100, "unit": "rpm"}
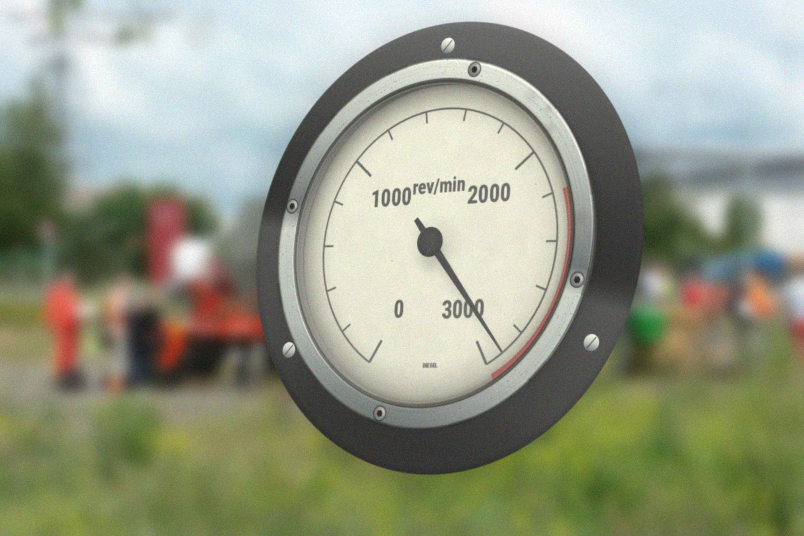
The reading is {"value": 2900, "unit": "rpm"}
